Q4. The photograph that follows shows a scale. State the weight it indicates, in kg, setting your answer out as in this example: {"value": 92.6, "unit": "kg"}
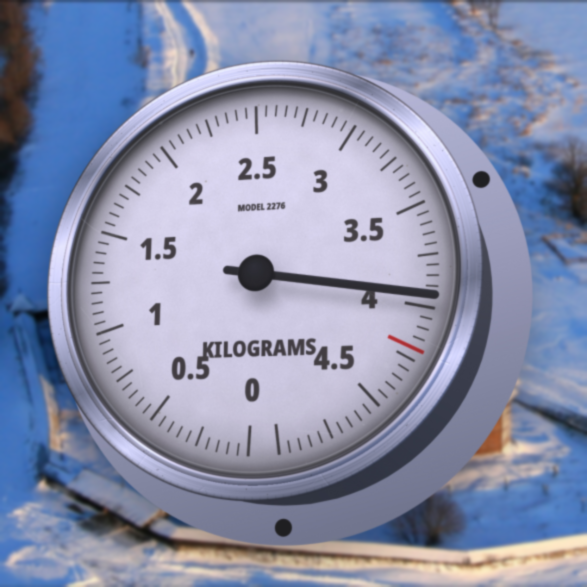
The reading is {"value": 3.95, "unit": "kg"}
